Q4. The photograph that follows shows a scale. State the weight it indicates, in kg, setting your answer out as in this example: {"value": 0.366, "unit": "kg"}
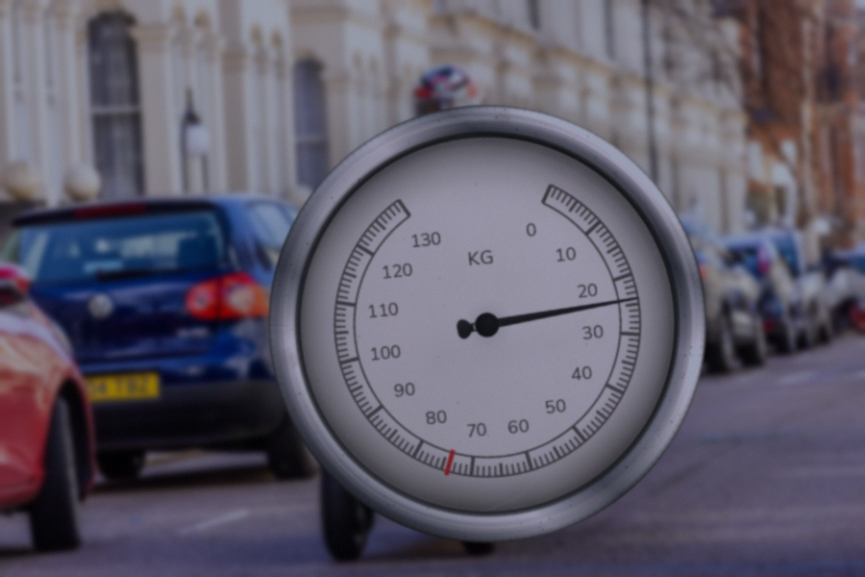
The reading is {"value": 24, "unit": "kg"}
